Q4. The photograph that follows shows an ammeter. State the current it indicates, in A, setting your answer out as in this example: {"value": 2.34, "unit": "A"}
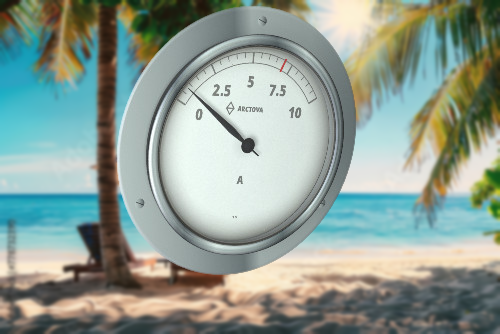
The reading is {"value": 0.75, "unit": "A"}
